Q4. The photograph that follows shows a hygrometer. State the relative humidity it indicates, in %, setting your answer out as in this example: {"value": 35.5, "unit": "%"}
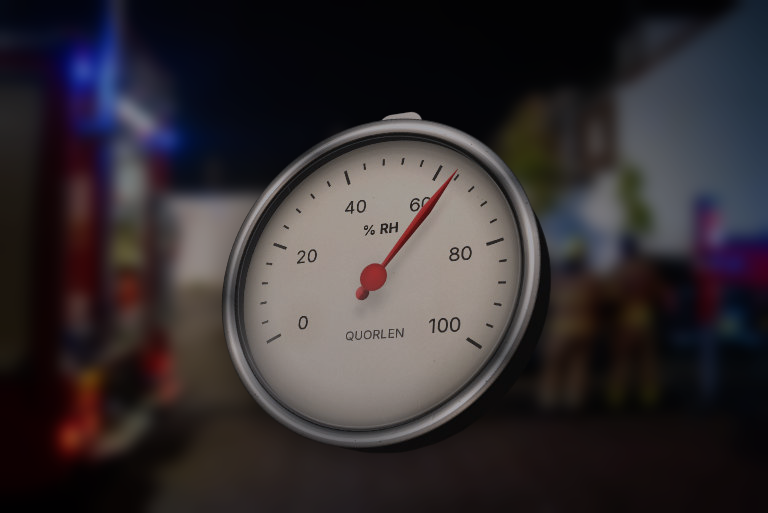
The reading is {"value": 64, "unit": "%"}
